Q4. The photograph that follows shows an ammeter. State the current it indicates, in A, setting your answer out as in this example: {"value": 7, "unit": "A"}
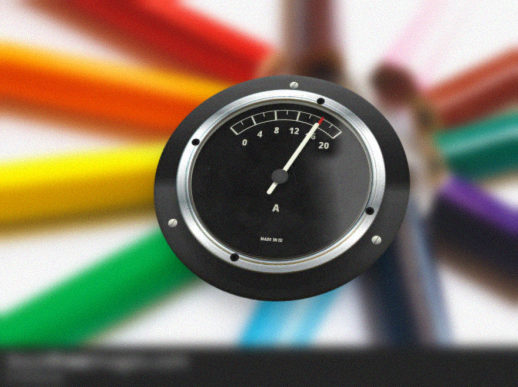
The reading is {"value": 16, "unit": "A"}
